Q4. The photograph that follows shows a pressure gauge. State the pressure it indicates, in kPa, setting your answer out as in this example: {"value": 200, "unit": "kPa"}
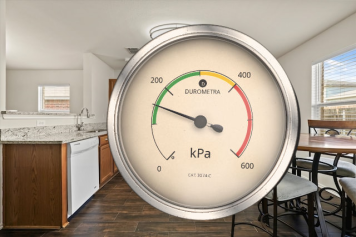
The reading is {"value": 150, "unit": "kPa"}
